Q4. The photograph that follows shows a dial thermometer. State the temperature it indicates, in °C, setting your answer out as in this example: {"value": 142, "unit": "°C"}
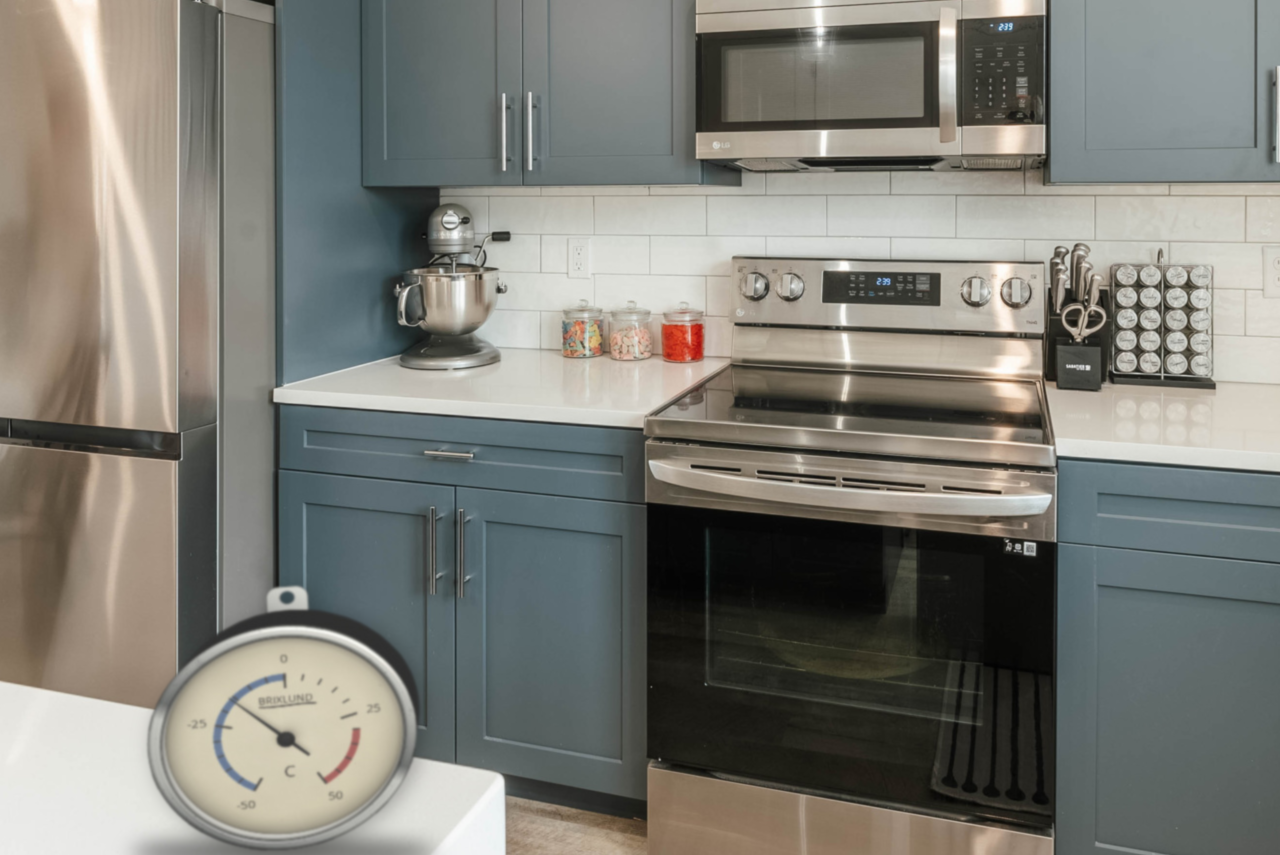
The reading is {"value": -15, "unit": "°C"}
